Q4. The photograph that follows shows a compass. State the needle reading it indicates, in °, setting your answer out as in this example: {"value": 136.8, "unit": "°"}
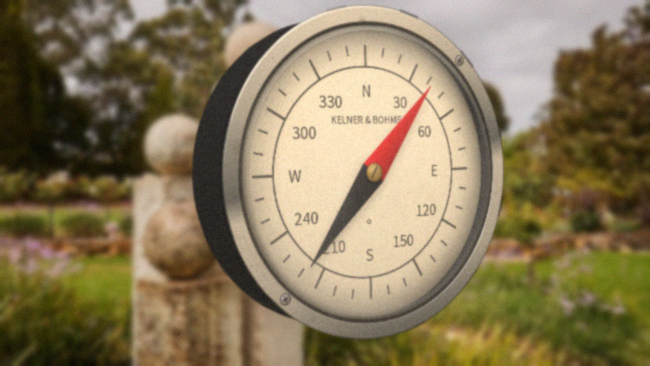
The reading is {"value": 40, "unit": "°"}
